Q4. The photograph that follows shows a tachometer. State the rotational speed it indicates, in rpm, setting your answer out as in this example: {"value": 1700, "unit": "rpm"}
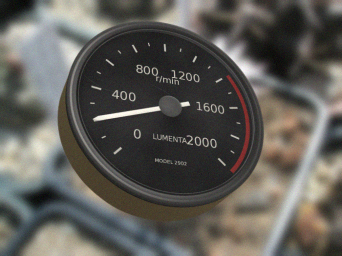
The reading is {"value": 200, "unit": "rpm"}
